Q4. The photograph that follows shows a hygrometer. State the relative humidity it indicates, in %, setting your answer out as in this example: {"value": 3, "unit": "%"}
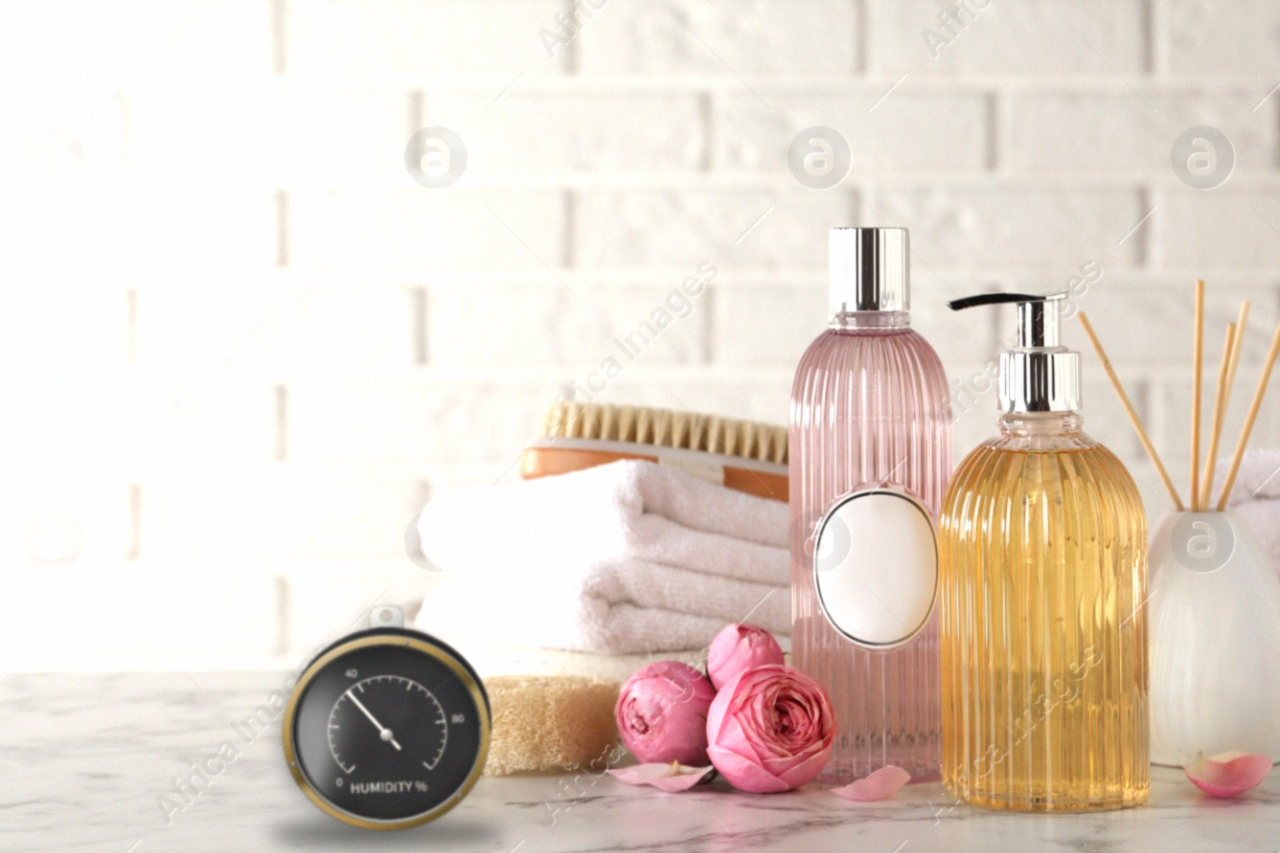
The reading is {"value": 36, "unit": "%"}
